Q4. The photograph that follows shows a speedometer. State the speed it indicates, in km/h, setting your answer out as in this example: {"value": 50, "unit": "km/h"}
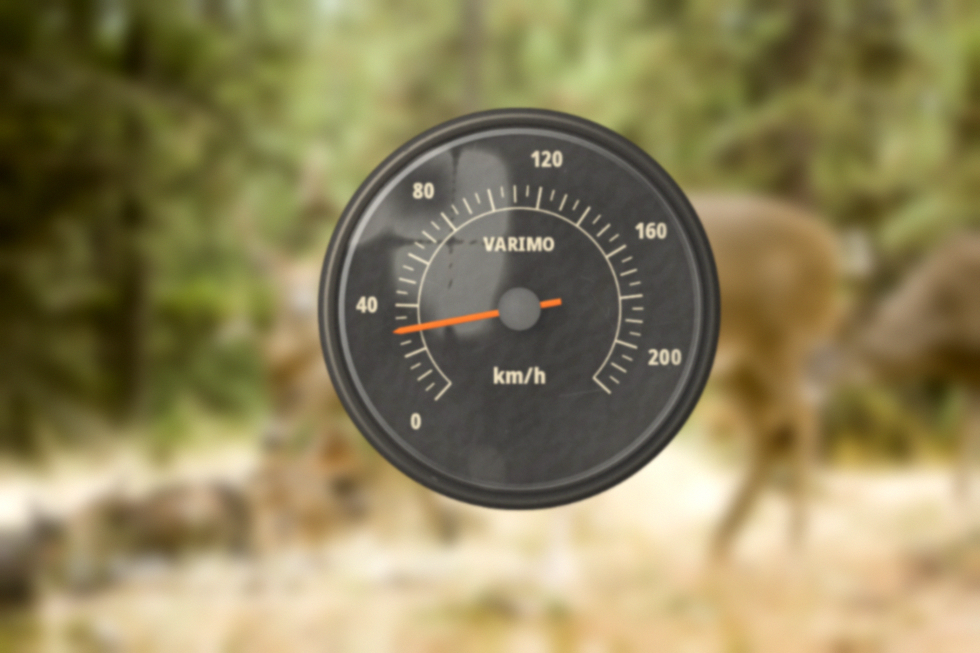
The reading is {"value": 30, "unit": "km/h"}
